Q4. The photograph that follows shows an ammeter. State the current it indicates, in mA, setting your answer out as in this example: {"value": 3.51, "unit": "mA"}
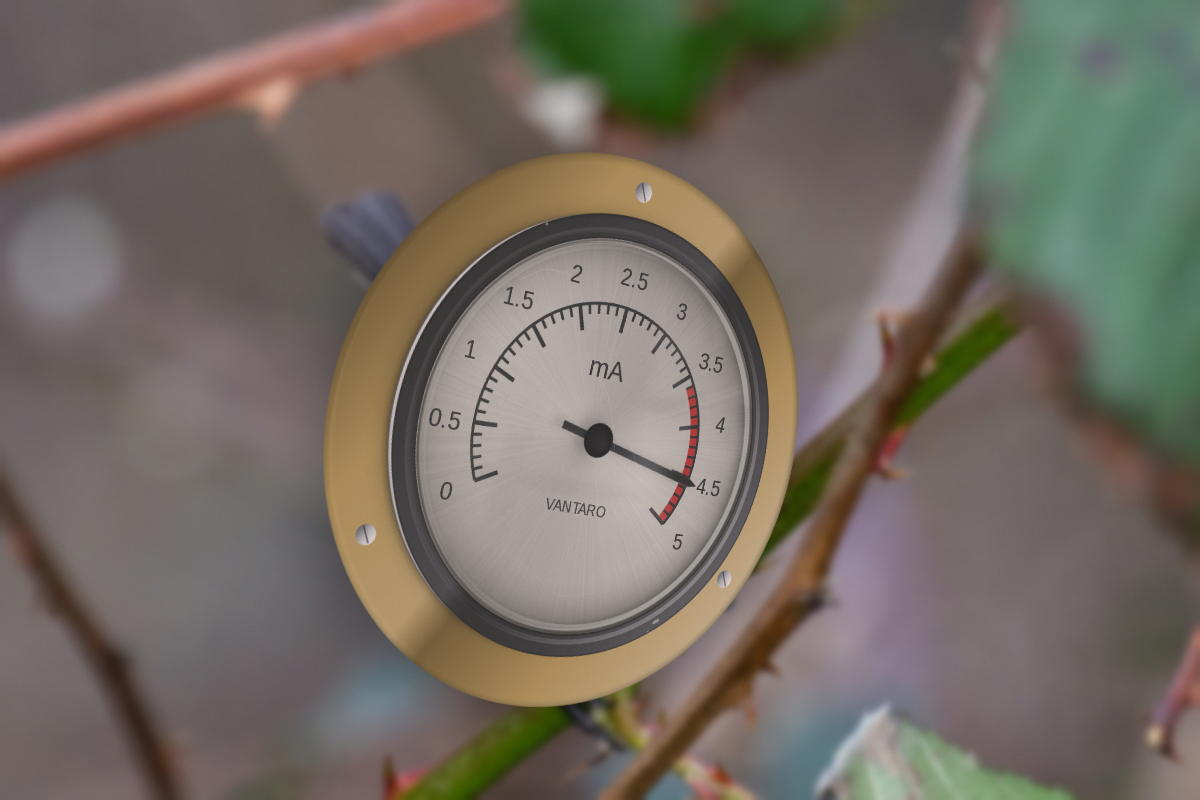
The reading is {"value": 4.55, "unit": "mA"}
